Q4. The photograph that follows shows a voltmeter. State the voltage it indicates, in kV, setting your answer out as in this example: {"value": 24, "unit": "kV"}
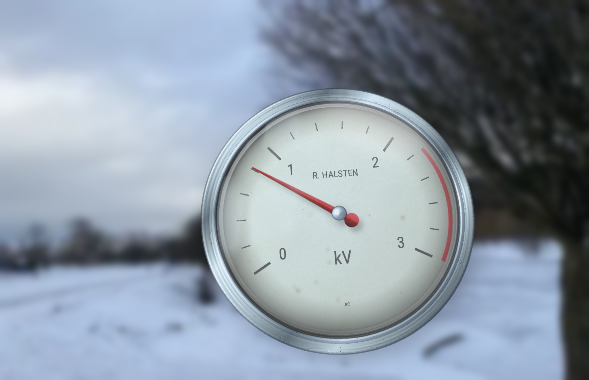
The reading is {"value": 0.8, "unit": "kV"}
